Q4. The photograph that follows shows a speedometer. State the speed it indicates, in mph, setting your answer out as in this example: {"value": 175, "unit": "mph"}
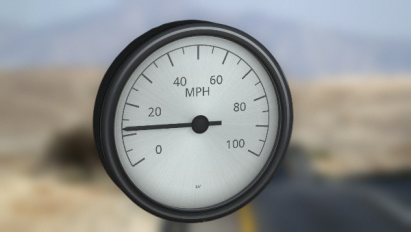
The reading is {"value": 12.5, "unit": "mph"}
